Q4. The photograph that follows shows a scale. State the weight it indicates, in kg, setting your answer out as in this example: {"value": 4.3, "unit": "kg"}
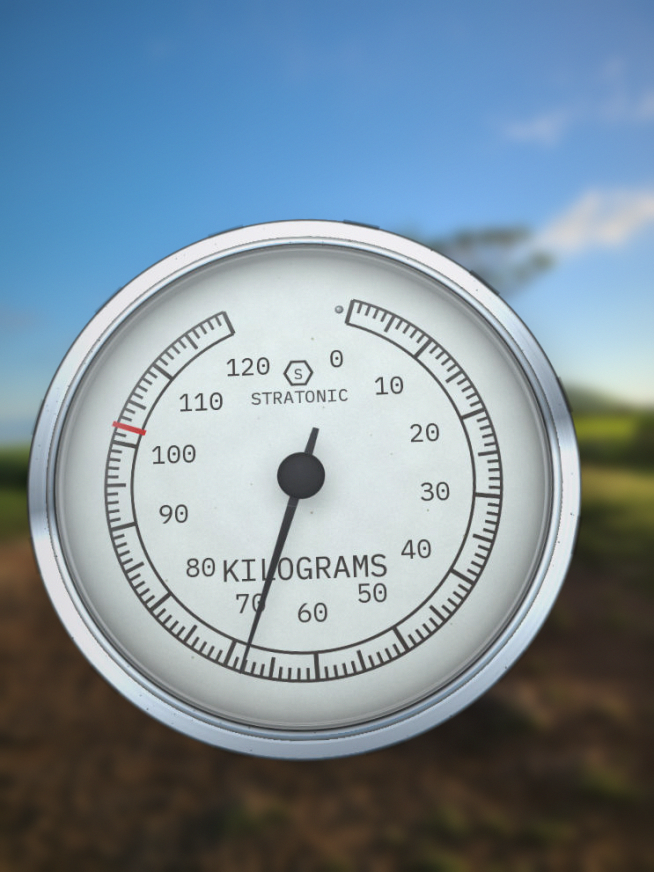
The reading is {"value": 68, "unit": "kg"}
